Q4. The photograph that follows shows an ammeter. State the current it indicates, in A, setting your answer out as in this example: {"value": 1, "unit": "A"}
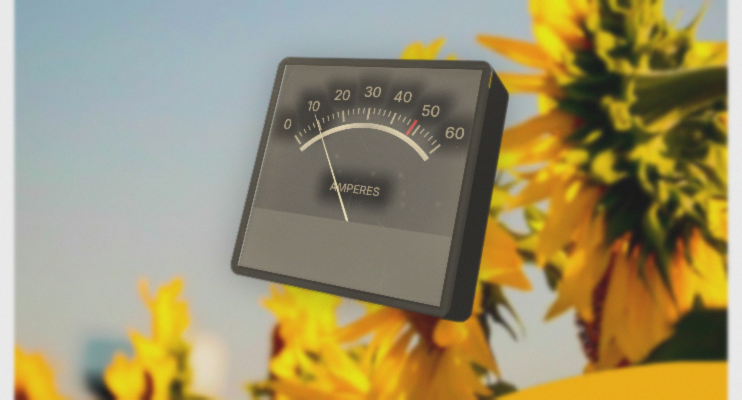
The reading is {"value": 10, "unit": "A"}
